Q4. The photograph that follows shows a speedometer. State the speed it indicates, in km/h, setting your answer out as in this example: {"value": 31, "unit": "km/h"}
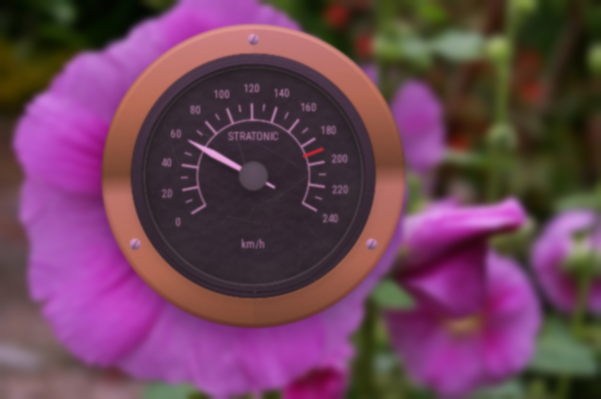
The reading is {"value": 60, "unit": "km/h"}
